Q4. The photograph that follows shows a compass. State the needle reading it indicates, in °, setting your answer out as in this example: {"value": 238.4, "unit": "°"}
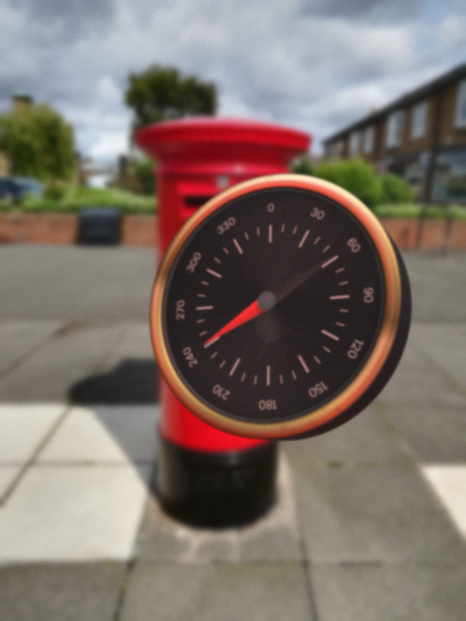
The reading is {"value": 240, "unit": "°"}
